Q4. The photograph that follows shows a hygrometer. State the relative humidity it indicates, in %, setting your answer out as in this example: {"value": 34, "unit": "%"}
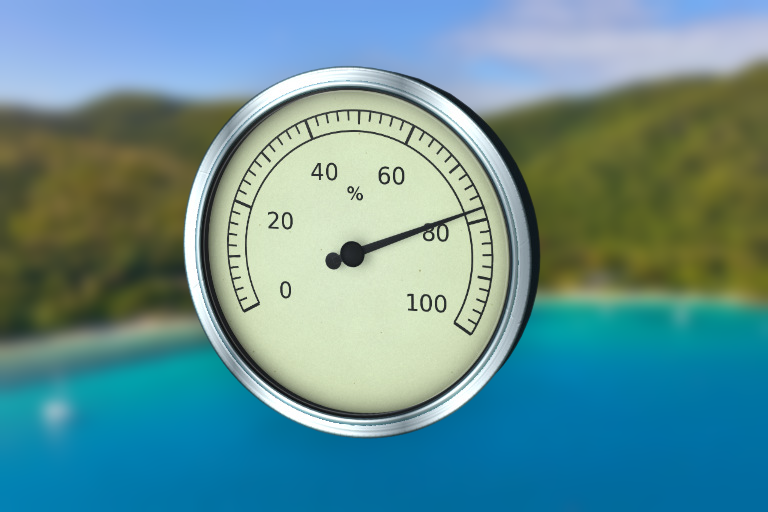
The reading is {"value": 78, "unit": "%"}
